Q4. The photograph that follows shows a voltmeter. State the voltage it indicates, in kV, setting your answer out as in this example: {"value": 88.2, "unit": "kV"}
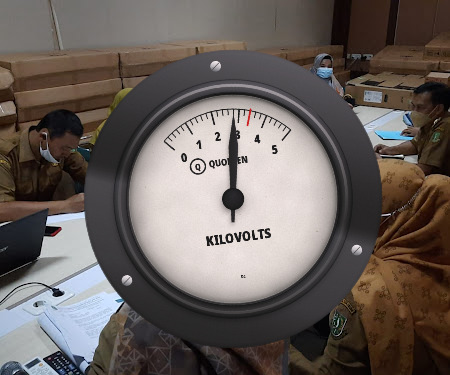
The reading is {"value": 2.8, "unit": "kV"}
